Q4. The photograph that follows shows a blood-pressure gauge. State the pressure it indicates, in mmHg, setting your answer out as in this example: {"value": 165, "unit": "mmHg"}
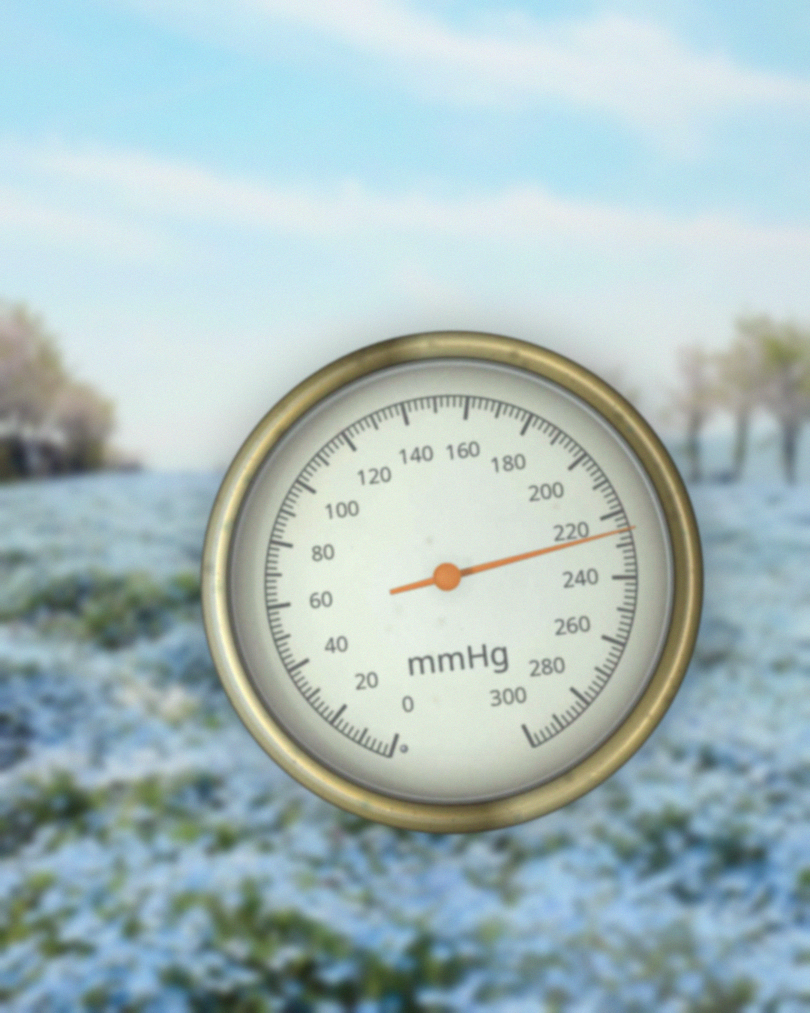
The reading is {"value": 226, "unit": "mmHg"}
